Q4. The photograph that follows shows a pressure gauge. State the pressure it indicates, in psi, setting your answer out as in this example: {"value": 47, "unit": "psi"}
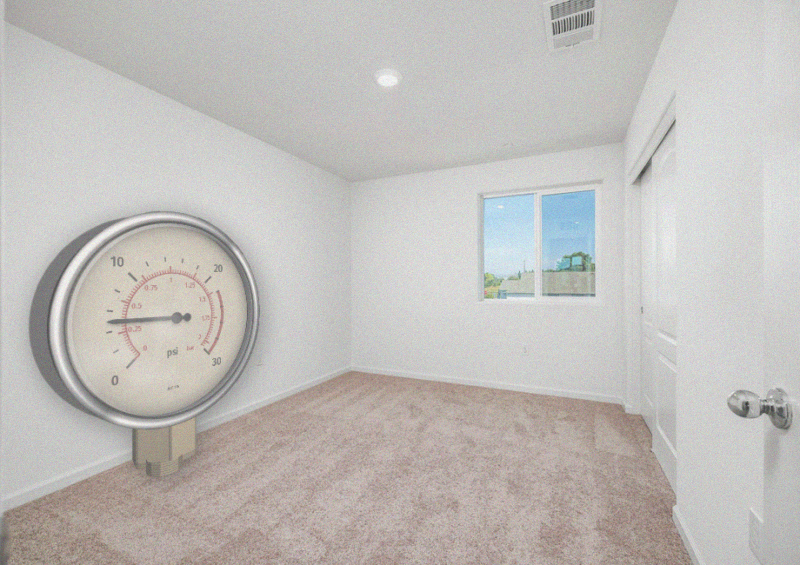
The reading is {"value": 5, "unit": "psi"}
